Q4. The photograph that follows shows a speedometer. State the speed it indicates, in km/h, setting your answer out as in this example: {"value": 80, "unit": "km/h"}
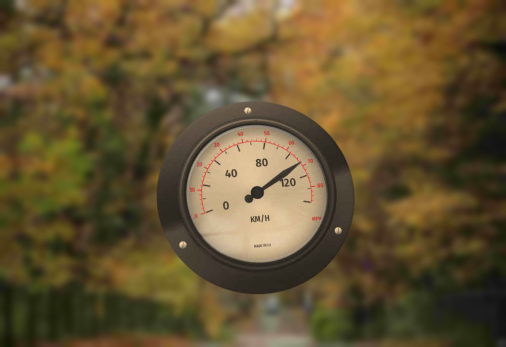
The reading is {"value": 110, "unit": "km/h"}
